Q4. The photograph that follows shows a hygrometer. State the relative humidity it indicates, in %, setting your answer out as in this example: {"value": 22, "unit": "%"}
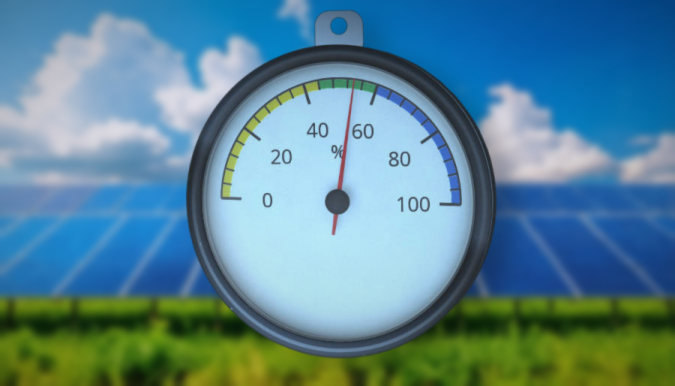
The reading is {"value": 54, "unit": "%"}
